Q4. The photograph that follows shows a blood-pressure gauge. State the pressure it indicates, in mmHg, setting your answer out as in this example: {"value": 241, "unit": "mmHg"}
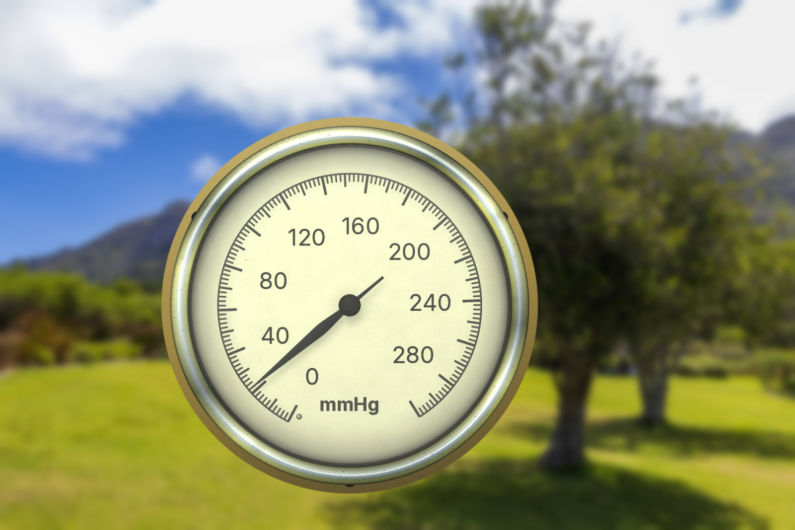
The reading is {"value": 22, "unit": "mmHg"}
